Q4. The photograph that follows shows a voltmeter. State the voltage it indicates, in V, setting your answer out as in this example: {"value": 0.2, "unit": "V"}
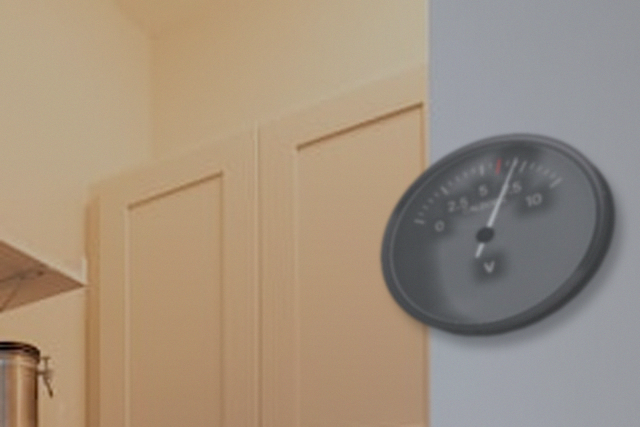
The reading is {"value": 7, "unit": "V"}
